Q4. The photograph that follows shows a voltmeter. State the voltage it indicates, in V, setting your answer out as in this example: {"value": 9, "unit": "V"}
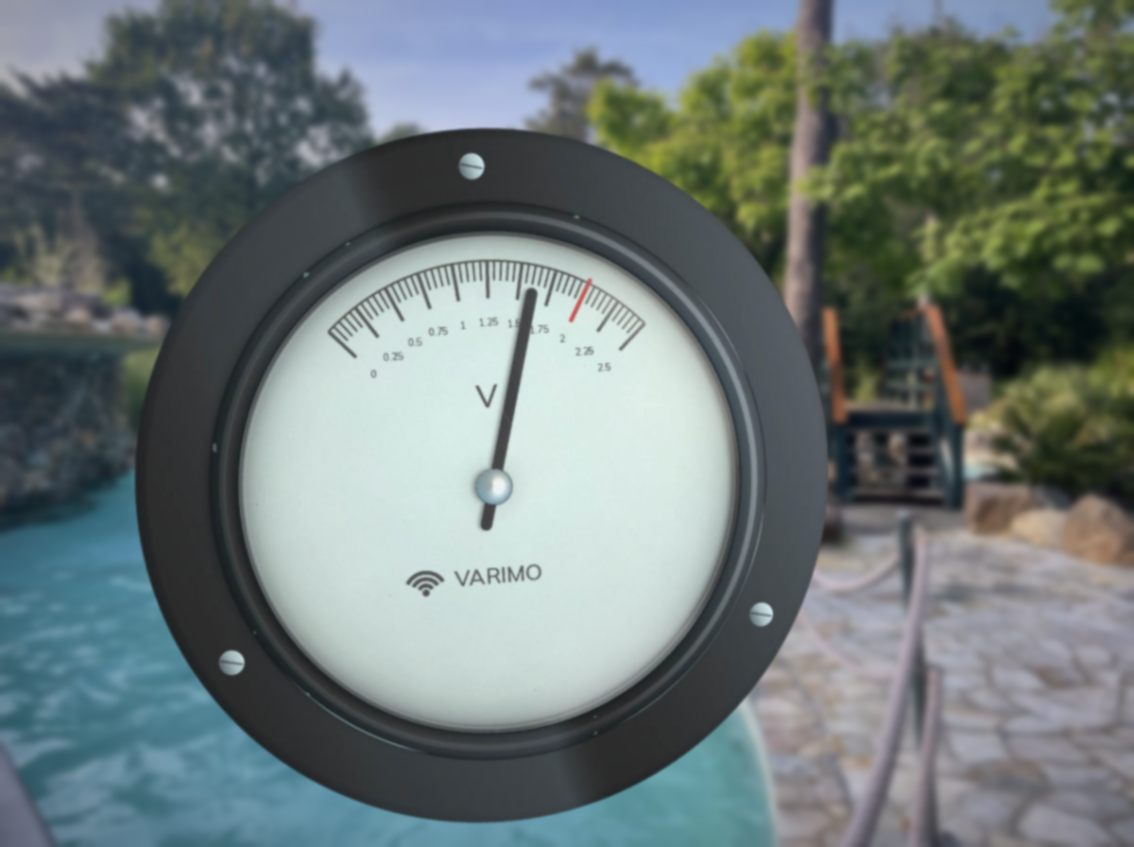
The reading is {"value": 1.6, "unit": "V"}
